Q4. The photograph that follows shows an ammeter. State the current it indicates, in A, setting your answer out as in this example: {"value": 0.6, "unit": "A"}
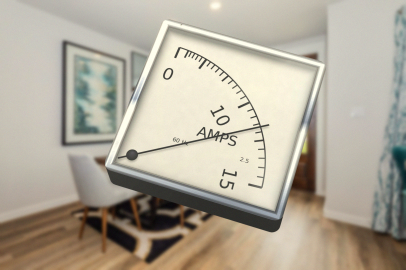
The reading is {"value": 11.75, "unit": "A"}
